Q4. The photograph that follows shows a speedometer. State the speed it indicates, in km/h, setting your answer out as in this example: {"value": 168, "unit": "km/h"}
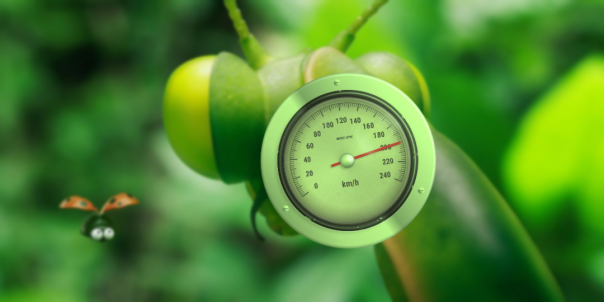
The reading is {"value": 200, "unit": "km/h"}
